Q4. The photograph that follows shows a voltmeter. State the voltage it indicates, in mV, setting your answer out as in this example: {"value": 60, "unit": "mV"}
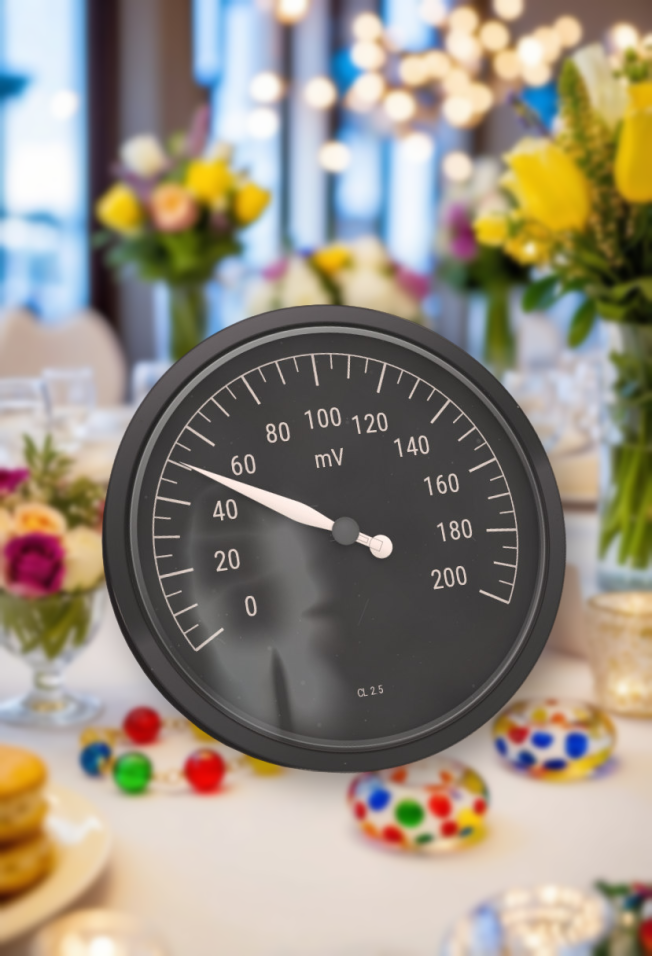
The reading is {"value": 50, "unit": "mV"}
